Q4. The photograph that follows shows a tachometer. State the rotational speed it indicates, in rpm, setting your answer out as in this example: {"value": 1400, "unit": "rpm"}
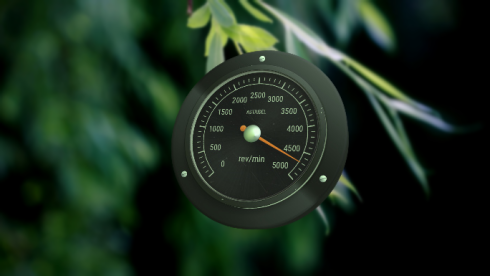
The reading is {"value": 4700, "unit": "rpm"}
